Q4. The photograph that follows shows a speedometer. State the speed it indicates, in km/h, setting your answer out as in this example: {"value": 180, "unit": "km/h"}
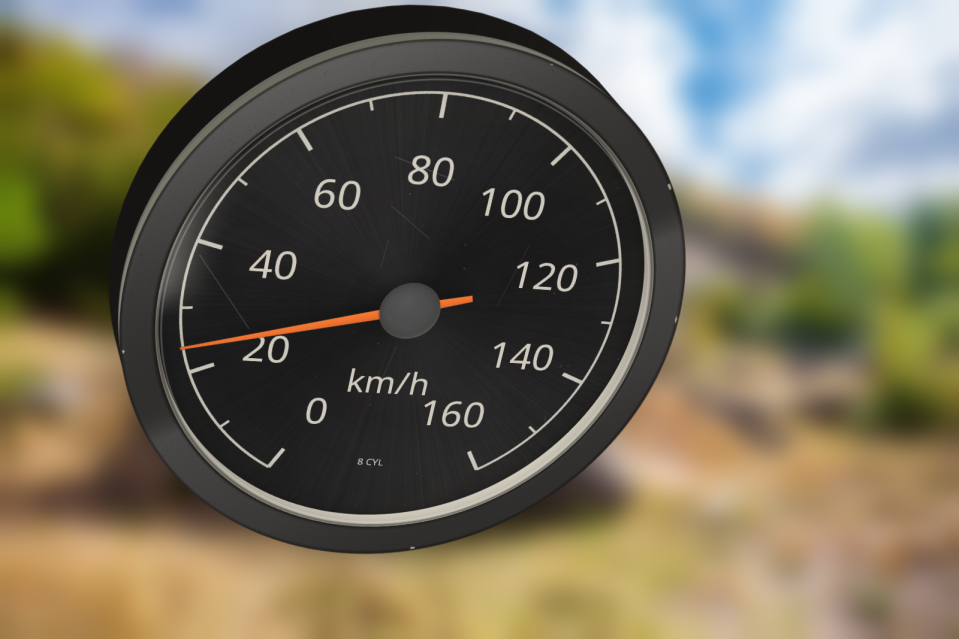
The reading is {"value": 25, "unit": "km/h"}
